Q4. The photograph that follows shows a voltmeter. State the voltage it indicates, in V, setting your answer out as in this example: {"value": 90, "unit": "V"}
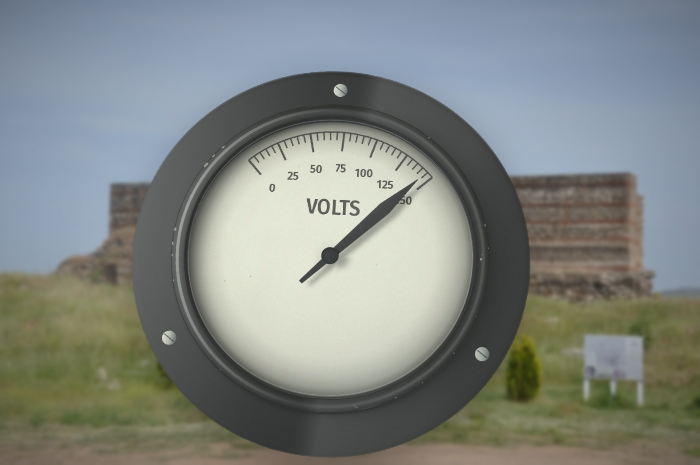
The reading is {"value": 145, "unit": "V"}
